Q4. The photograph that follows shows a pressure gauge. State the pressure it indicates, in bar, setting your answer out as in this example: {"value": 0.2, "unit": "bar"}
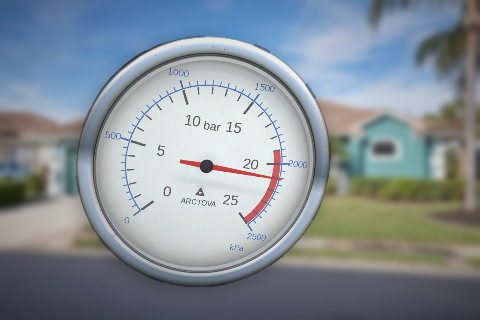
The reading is {"value": 21, "unit": "bar"}
